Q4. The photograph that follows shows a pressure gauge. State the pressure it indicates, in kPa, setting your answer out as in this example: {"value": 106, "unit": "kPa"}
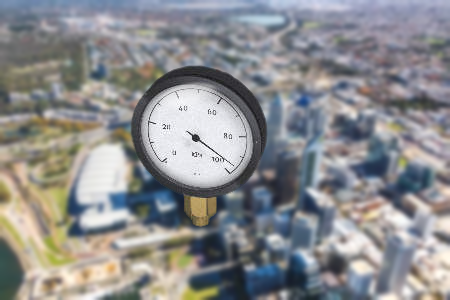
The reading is {"value": 95, "unit": "kPa"}
